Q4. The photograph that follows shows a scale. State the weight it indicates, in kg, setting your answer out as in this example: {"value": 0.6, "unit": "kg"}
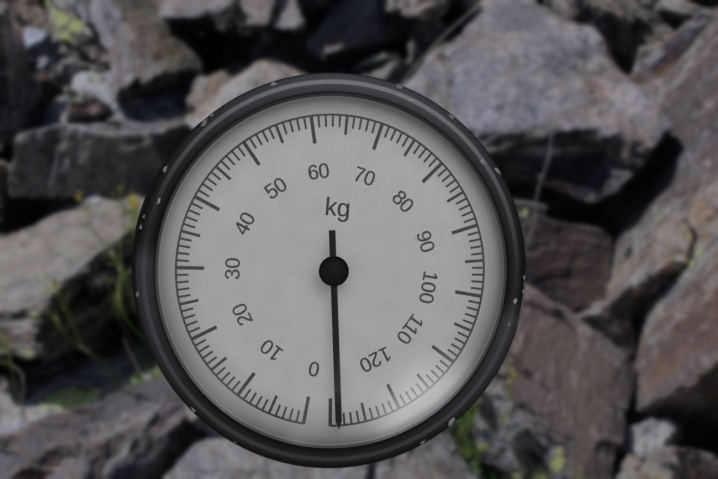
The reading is {"value": 129, "unit": "kg"}
